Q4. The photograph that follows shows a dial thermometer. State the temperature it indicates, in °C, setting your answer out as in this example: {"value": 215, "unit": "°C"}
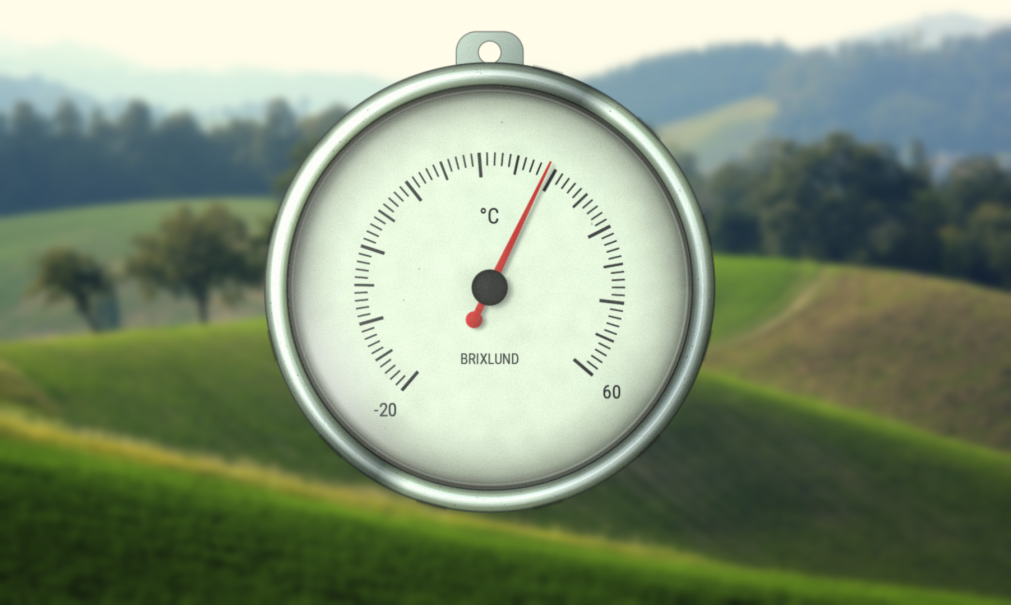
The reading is {"value": 29, "unit": "°C"}
